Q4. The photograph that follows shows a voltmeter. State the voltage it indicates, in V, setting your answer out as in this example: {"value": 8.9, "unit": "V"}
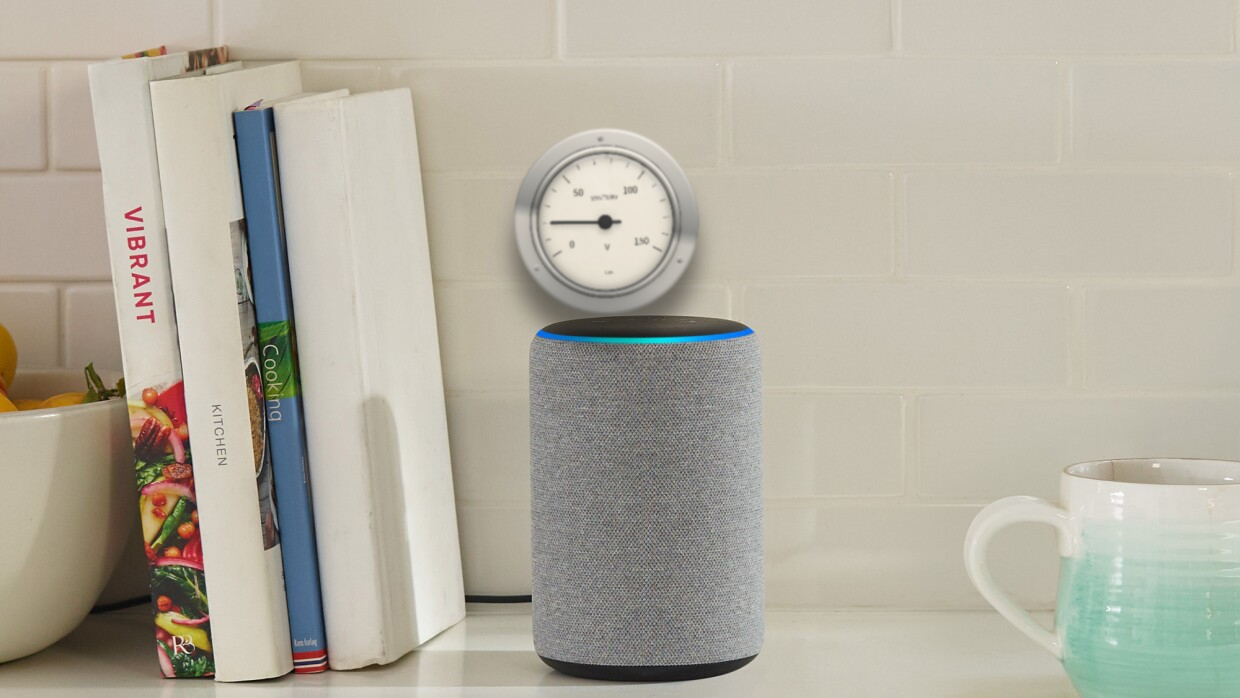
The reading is {"value": 20, "unit": "V"}
